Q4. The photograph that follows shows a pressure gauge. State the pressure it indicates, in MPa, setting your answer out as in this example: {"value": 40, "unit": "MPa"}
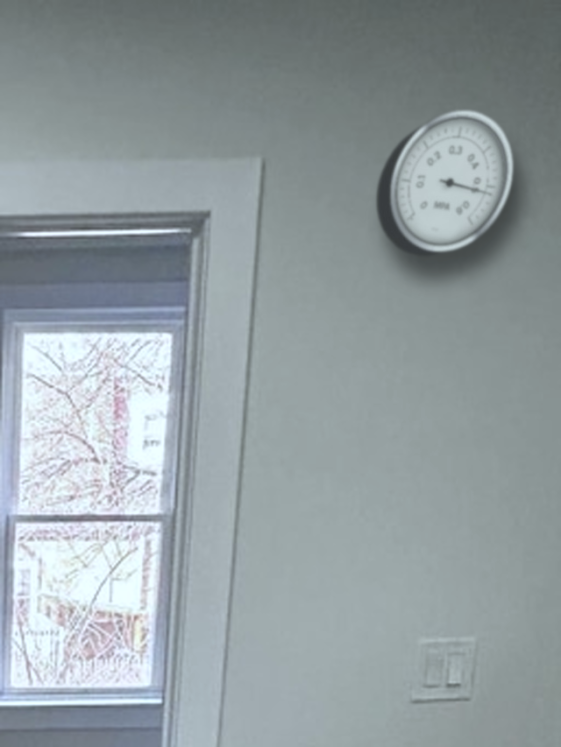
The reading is {"value": 0.52, "unit": "MPa"}
